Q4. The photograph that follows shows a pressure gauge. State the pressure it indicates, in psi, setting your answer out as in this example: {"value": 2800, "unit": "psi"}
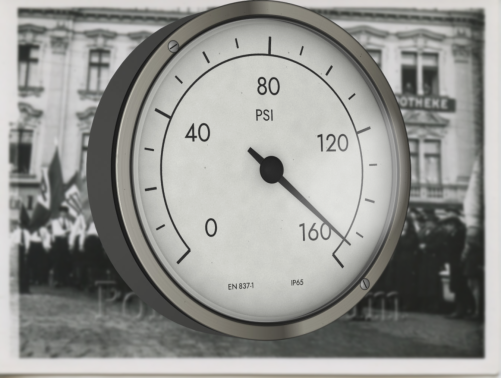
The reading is {"value": 155, "unit": "psi"}
